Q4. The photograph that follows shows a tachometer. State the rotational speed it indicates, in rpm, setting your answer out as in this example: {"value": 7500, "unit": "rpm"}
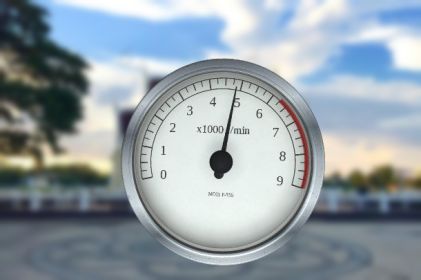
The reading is {"value": 4875, "unit": "rpm"}
